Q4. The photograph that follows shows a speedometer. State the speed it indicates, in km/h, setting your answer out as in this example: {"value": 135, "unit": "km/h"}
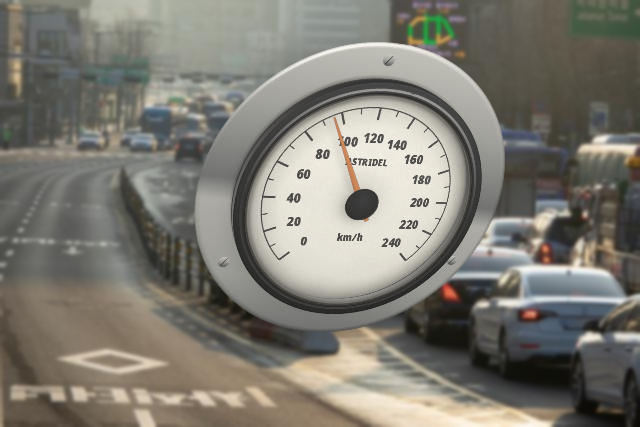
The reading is {"value": 95, "unit": "km/h"}
